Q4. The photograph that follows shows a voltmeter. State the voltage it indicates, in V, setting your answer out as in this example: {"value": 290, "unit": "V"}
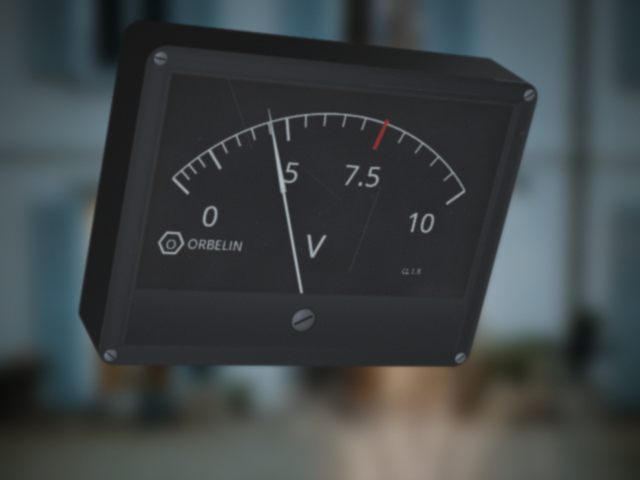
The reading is {"value": 4.5, "unit": "V"}
